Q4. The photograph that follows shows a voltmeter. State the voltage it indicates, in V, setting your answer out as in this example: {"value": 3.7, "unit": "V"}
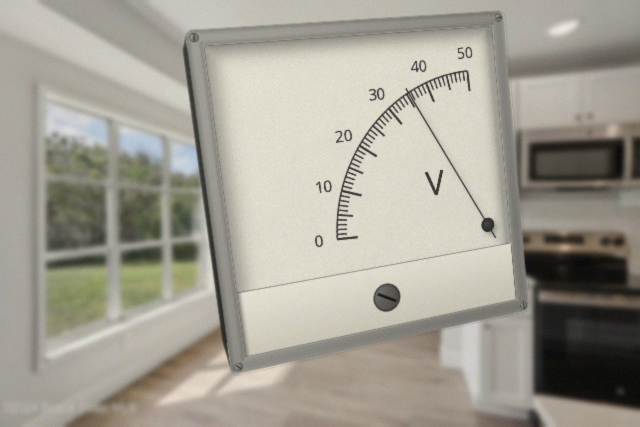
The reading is {"value": 35, "unit": "V"}
